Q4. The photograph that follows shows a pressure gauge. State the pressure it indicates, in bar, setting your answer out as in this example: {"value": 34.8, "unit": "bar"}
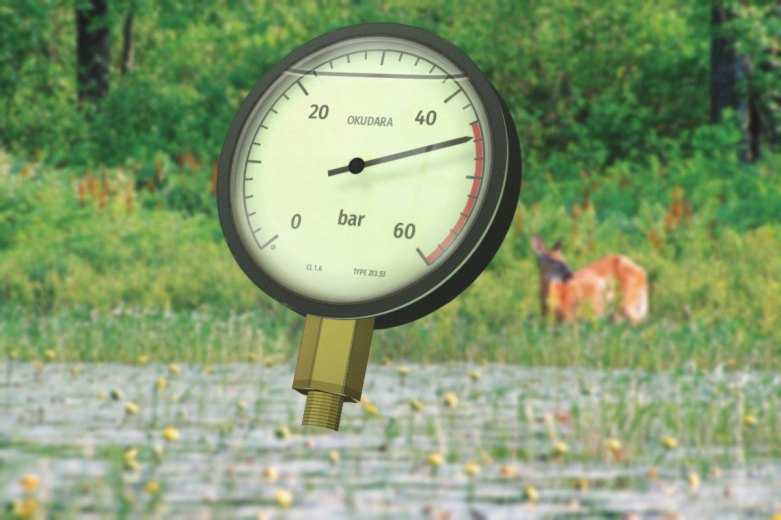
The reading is {"value": 46, "unit": "bar"}
